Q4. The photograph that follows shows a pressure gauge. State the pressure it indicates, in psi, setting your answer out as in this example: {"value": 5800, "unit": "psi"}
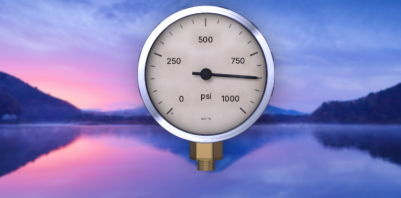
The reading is {"value": 850, "unit": "psi"}
